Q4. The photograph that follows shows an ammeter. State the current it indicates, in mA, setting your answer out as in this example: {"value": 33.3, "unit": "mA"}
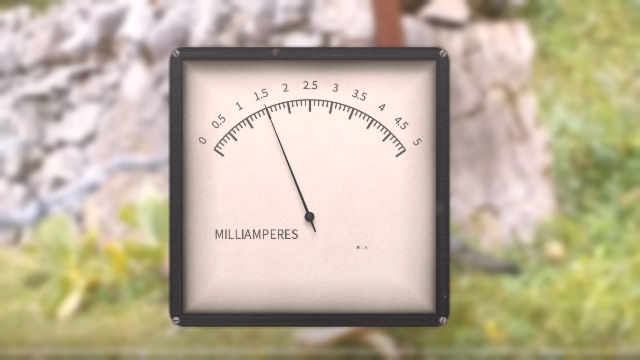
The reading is {"value": 1.5, "unit": "mA"}
